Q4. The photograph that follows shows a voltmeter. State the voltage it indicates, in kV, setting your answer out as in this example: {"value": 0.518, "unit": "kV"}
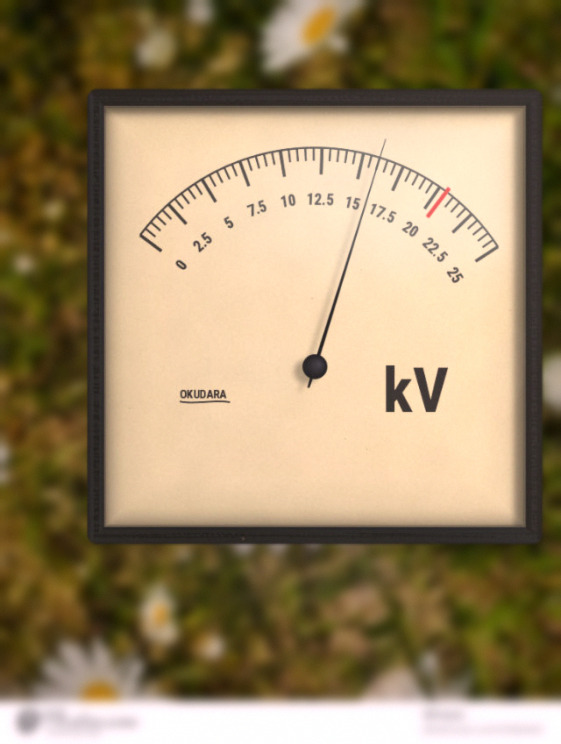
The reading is {"value": 16, "unit": "kV"}
